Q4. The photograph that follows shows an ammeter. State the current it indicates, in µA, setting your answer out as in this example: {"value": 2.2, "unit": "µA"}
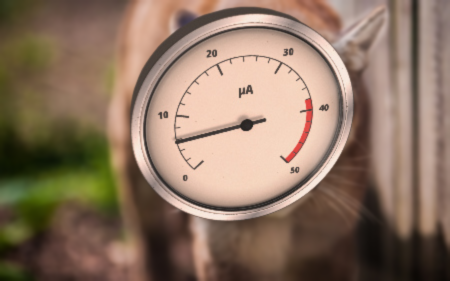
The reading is {"value": 6, "unit": "µA"}
